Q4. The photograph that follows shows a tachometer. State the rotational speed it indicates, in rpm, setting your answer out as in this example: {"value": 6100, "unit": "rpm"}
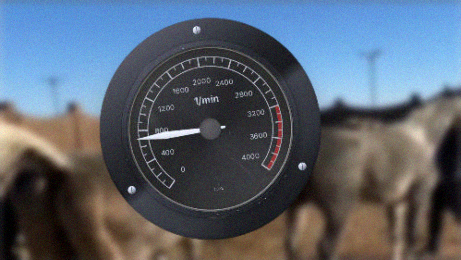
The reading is {"value": 700, "unit": "rpm"}
